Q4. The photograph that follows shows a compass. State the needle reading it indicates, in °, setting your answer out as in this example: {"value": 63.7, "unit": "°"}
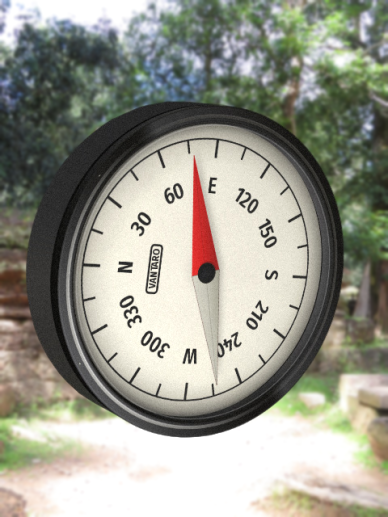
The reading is {"value": 75, "unit": "°"}
